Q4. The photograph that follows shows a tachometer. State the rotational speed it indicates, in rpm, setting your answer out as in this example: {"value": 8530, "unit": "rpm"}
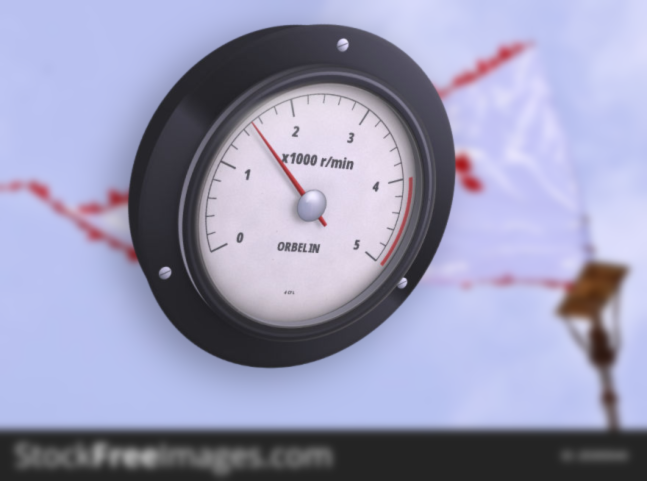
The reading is {"value": 1500, "unit": "rpm"}
